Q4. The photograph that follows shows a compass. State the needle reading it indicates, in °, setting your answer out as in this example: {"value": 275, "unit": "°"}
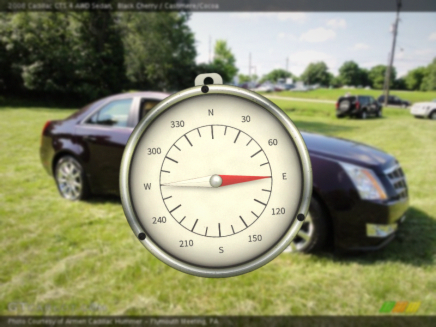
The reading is {"value": 90, "unit": "°"}
